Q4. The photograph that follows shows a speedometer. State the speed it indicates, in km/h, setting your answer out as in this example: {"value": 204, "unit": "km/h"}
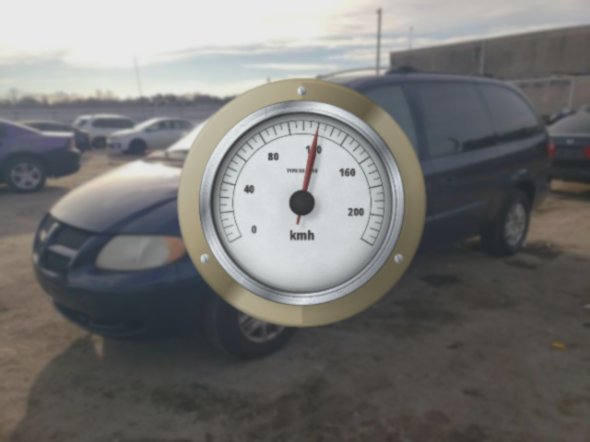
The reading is {"value": 120, "unit": "km/h"}
